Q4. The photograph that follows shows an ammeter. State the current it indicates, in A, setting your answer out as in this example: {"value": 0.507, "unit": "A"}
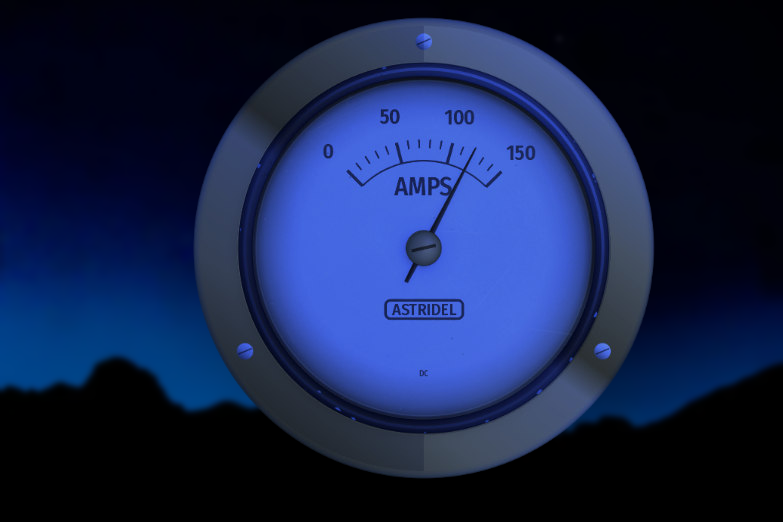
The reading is {"value": 120, "unit": "A"}
